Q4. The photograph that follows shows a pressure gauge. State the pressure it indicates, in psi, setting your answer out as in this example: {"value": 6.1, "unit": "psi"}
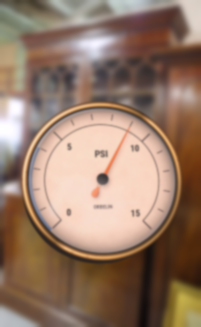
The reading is {"value": 9, "unit": "psi"}
